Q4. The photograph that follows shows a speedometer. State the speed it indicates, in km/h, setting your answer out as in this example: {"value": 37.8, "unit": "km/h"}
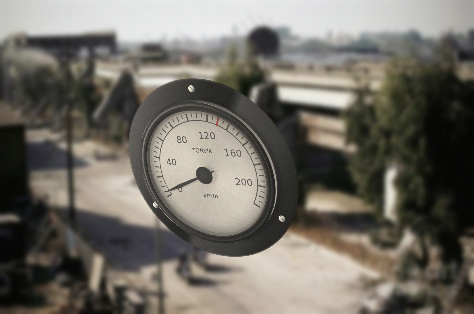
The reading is {"value": 5, "unit": "km/h"}
